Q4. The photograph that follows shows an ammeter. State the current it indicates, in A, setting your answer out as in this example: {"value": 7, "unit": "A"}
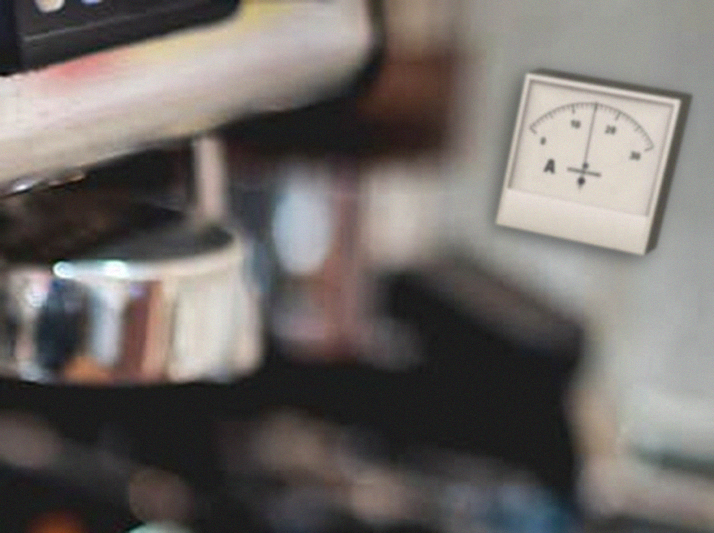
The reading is {"value": 15, "unit": "A"}
